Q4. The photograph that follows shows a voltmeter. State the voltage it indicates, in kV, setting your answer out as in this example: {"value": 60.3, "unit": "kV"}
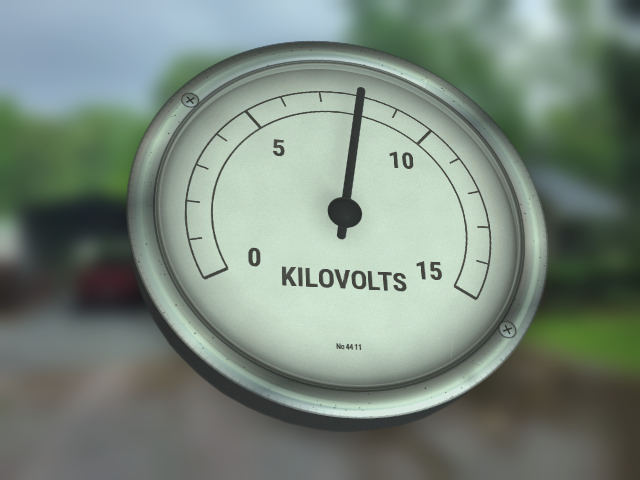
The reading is {"value": 8, "unit": "kV"}
